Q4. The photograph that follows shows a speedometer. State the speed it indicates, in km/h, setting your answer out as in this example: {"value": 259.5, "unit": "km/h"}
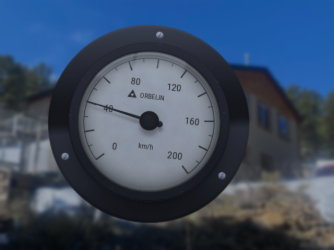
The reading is {"value": 40, "unit": "km/h"}
